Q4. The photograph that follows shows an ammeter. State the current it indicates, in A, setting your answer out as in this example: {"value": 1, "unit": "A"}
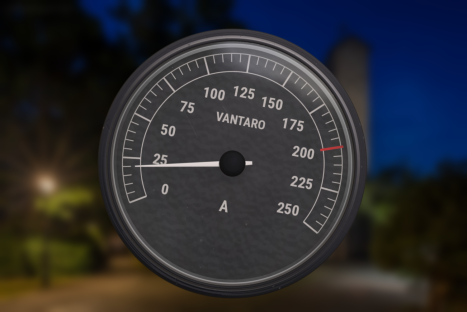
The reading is {"value": 20, "unit": "A"}
